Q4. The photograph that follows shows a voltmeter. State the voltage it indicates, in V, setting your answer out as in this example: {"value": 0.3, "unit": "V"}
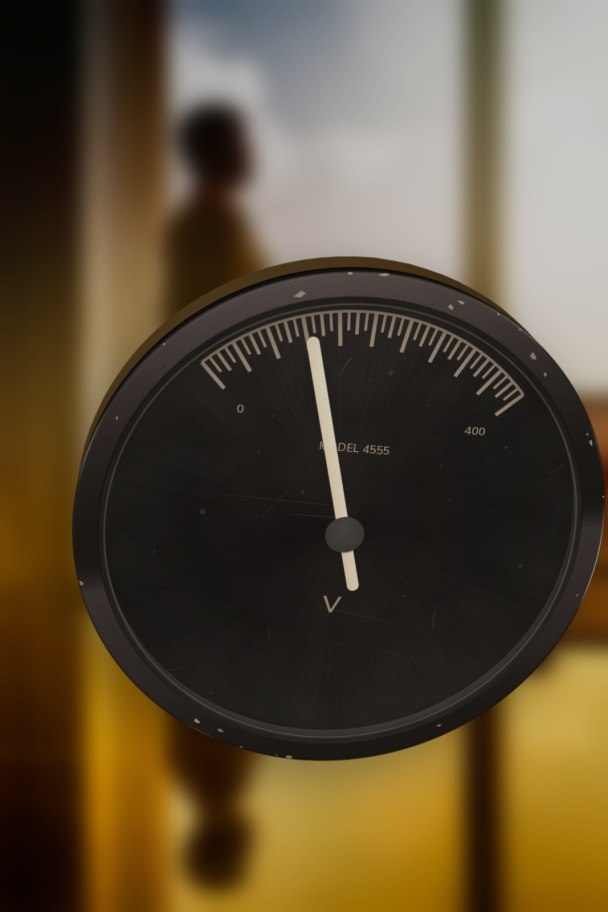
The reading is {"value": 125, "unit": "V"}
